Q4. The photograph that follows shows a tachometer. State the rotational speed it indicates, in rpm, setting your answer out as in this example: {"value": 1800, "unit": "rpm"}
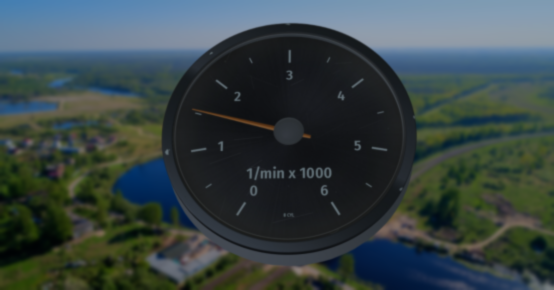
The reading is {"value": 1500, "unit": "rpm"}
